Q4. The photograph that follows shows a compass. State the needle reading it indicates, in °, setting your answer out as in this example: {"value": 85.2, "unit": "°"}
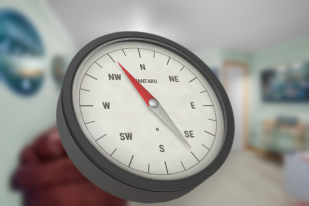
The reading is {"value": 330, "unit": "°"}
